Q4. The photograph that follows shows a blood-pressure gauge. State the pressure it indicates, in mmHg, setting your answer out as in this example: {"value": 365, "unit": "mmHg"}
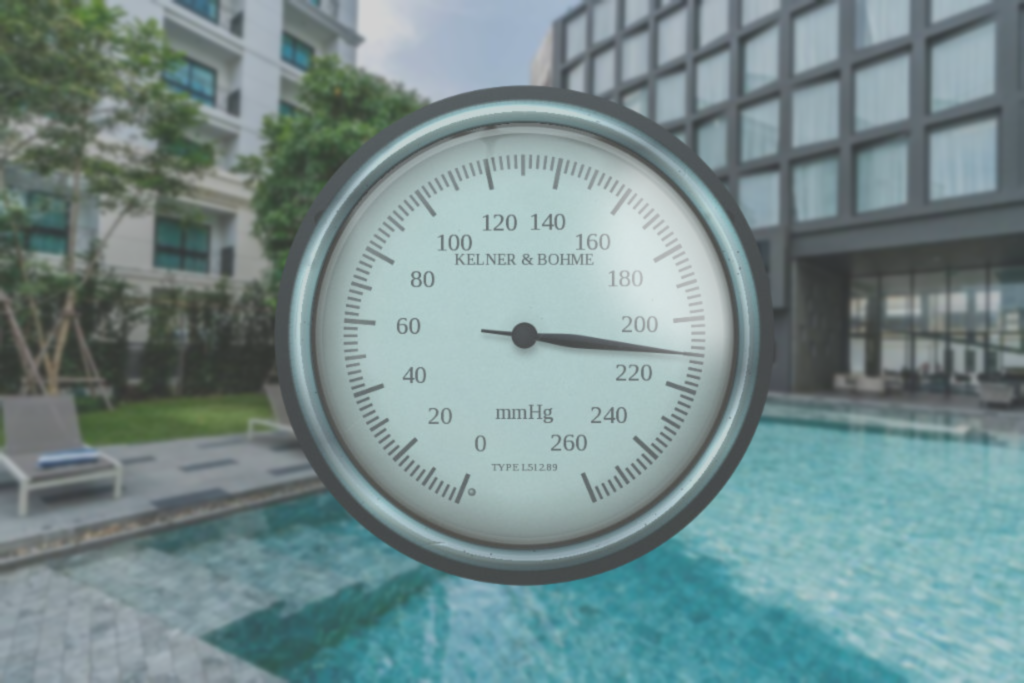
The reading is {"value": 210, "unit": "mmHg"}
